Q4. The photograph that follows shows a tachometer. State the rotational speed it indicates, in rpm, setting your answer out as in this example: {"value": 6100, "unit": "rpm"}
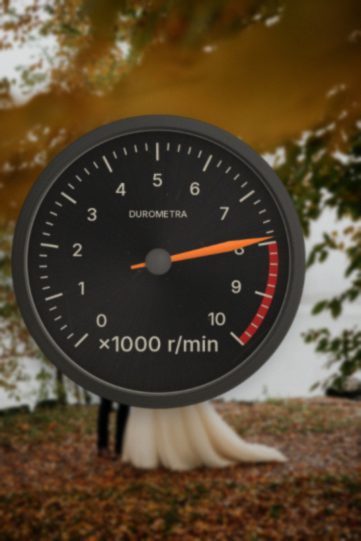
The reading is {"value": 7900, "unit": "rpm"}
